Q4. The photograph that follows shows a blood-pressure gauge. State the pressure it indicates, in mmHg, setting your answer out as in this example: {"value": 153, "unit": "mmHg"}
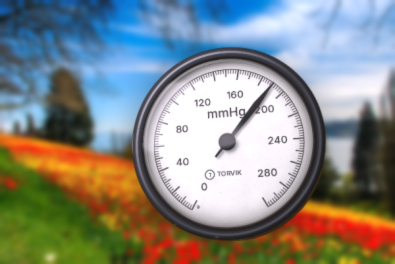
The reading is {"value": 190, "unit": "mmHg"}
